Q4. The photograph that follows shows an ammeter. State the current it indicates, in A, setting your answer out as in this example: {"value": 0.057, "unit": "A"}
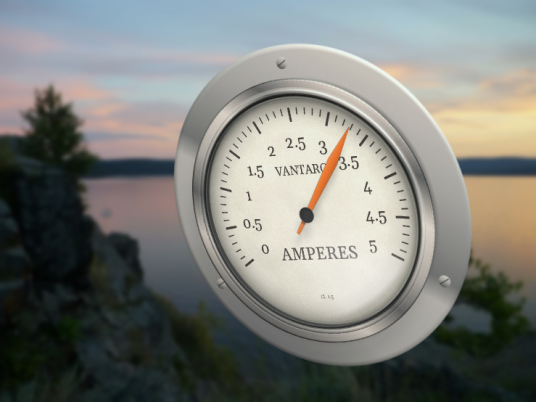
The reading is {"value": 3.3, "unit": "A"}
